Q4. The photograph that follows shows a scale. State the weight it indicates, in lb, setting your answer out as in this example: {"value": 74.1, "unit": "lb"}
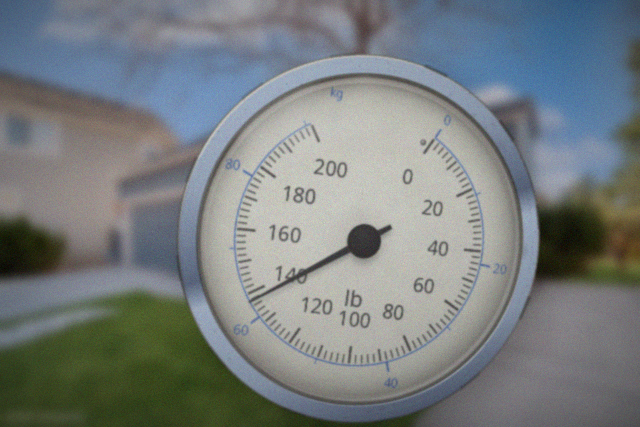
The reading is {"value": 138, "unit": "lb"}
